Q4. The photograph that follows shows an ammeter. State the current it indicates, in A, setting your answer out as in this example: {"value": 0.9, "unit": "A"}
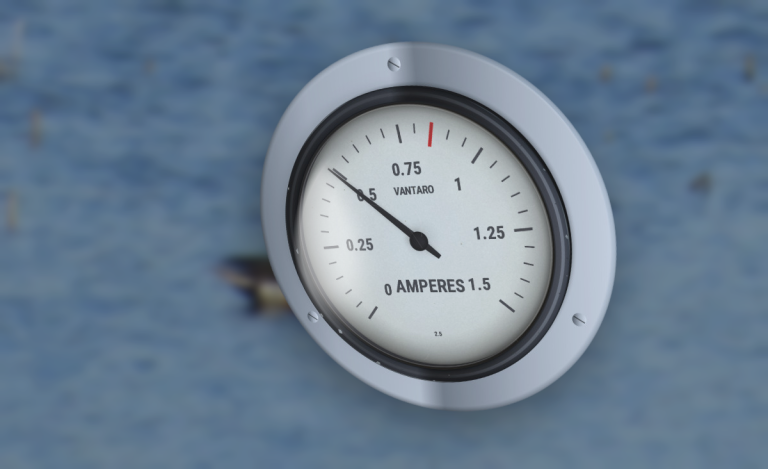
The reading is {"value": 0.5, "unit": "A"}
